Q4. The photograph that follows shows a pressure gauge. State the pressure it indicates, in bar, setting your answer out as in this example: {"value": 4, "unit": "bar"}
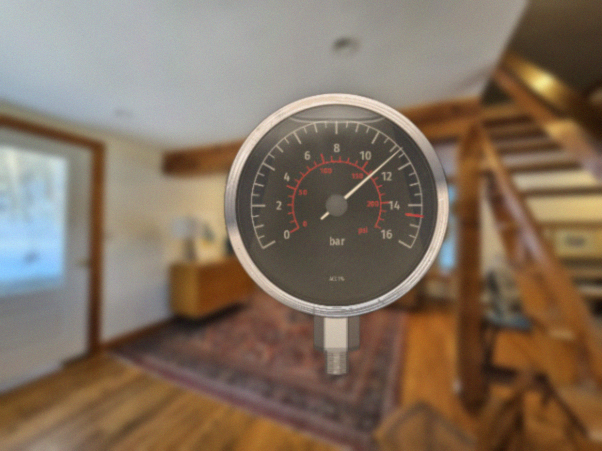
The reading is {"value": 11.25, "unit": "bar"}
